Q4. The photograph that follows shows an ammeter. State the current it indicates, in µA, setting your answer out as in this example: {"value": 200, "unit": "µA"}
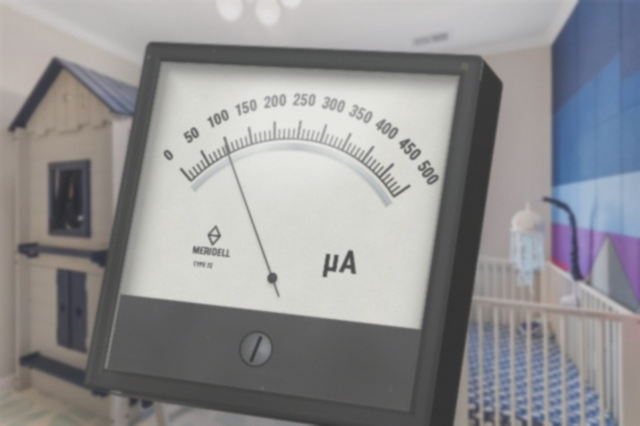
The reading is {"value": 100, "unit": "µA"}
